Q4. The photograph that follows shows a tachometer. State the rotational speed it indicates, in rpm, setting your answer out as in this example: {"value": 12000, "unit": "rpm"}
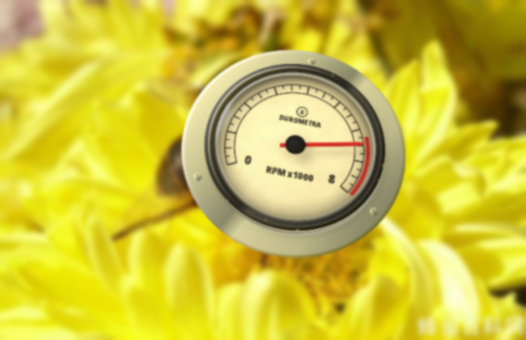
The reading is {"value": 6500, "unit": "rpm"}
